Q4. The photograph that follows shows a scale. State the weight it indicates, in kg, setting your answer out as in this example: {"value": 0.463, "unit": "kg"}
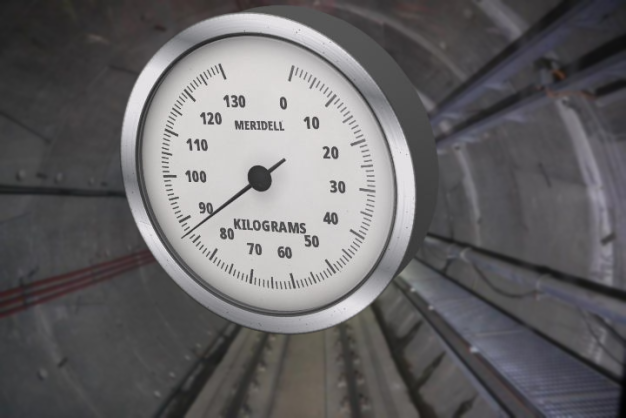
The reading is {"value": 87, "unit": "kg"}
